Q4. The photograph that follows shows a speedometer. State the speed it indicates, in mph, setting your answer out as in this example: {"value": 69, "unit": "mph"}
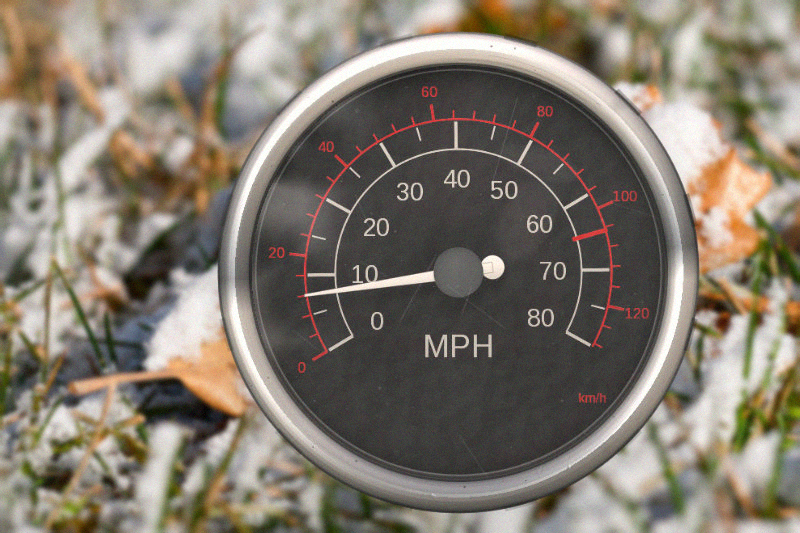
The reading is {"value": 7.5, "unit": "mph"}
